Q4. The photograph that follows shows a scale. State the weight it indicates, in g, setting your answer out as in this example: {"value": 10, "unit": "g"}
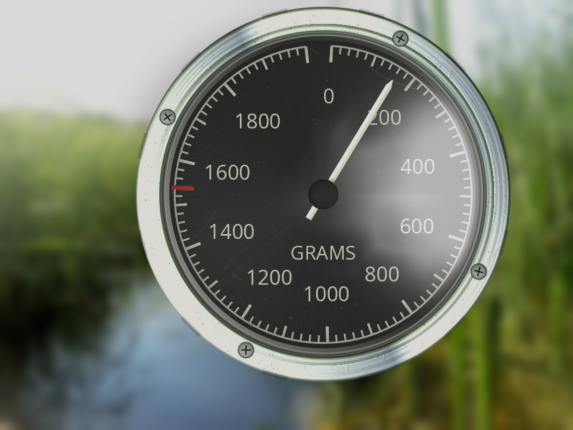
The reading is {"value": 160, "unit": "g"}
